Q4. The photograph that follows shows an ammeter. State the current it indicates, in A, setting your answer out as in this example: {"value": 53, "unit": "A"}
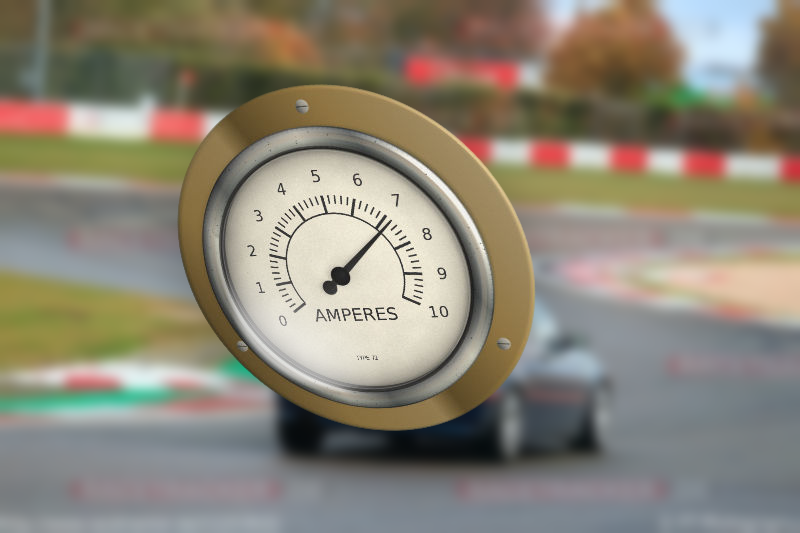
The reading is {"value": 7.2, "unit": "A"}
